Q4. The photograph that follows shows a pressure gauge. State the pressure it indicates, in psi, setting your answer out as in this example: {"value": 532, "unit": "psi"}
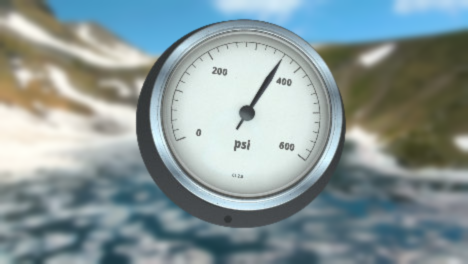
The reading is {"value": 360, "unit": "psi"}
